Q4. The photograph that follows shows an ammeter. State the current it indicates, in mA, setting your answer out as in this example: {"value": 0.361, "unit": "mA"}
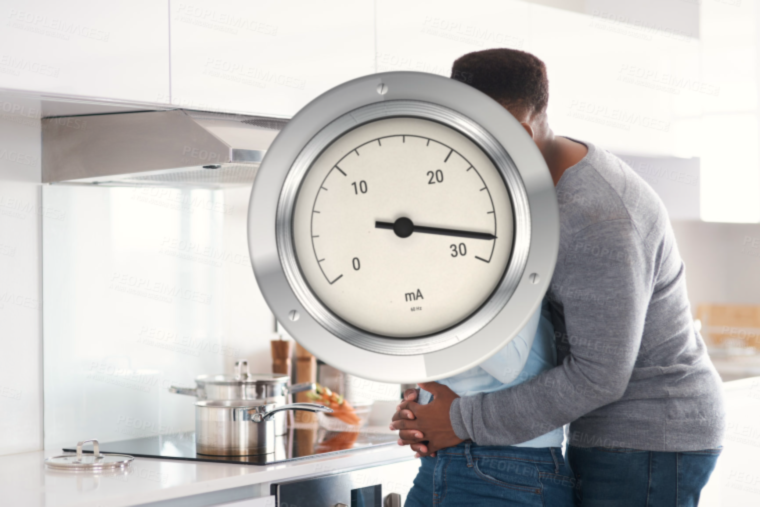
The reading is {"value": 28, "unit": "mA"}
